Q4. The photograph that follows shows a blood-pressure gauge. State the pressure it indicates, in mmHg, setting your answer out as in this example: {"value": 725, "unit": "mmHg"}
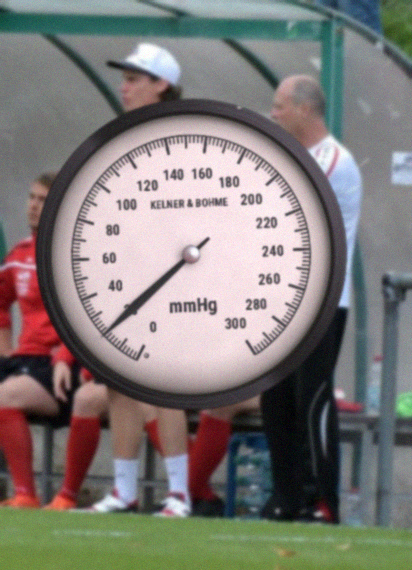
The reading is {"value": 20, "unit": "mmHg"}
